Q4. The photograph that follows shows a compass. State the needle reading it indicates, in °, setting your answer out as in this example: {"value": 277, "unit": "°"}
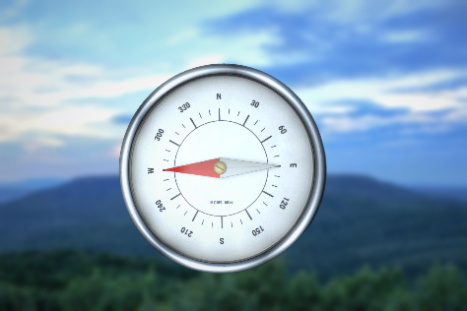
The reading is {"value": 270, "unit": "°"}
